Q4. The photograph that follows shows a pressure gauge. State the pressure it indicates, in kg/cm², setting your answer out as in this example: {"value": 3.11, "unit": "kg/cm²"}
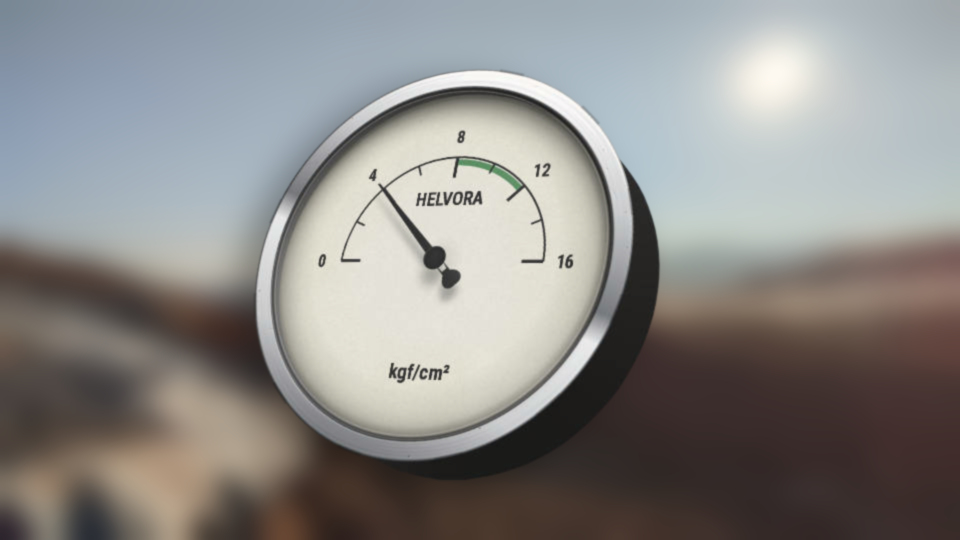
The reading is {"value": 4, "unit": "kg/cm²"}
